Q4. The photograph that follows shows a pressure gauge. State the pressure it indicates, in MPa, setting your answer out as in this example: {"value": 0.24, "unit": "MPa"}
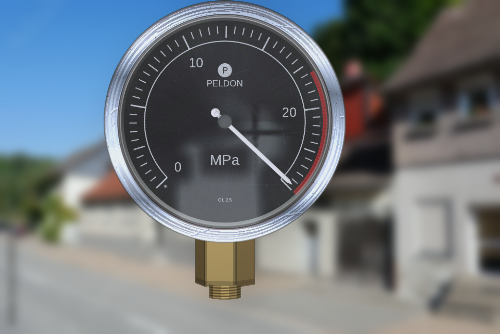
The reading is {"value": 24.75, "unit": "MPa"}
